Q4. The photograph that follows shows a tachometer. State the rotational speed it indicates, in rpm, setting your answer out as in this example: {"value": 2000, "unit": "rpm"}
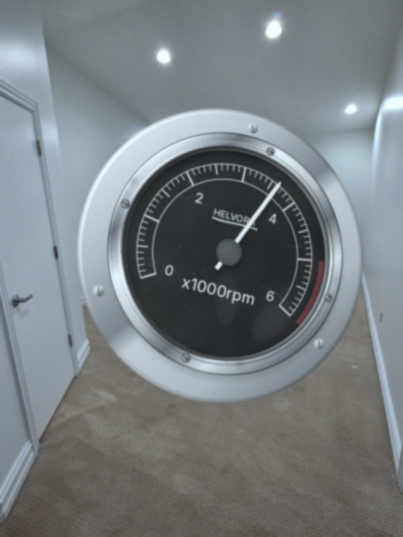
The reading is {"value": 3600, "unit": "rpm"}
